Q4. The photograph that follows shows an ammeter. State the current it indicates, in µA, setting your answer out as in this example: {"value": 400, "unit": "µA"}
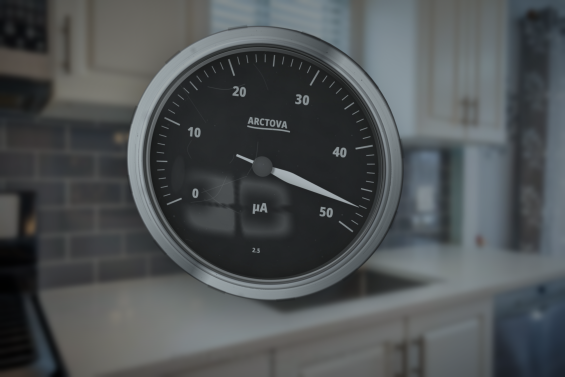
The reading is {"value": 47, "unit": "µA"}
